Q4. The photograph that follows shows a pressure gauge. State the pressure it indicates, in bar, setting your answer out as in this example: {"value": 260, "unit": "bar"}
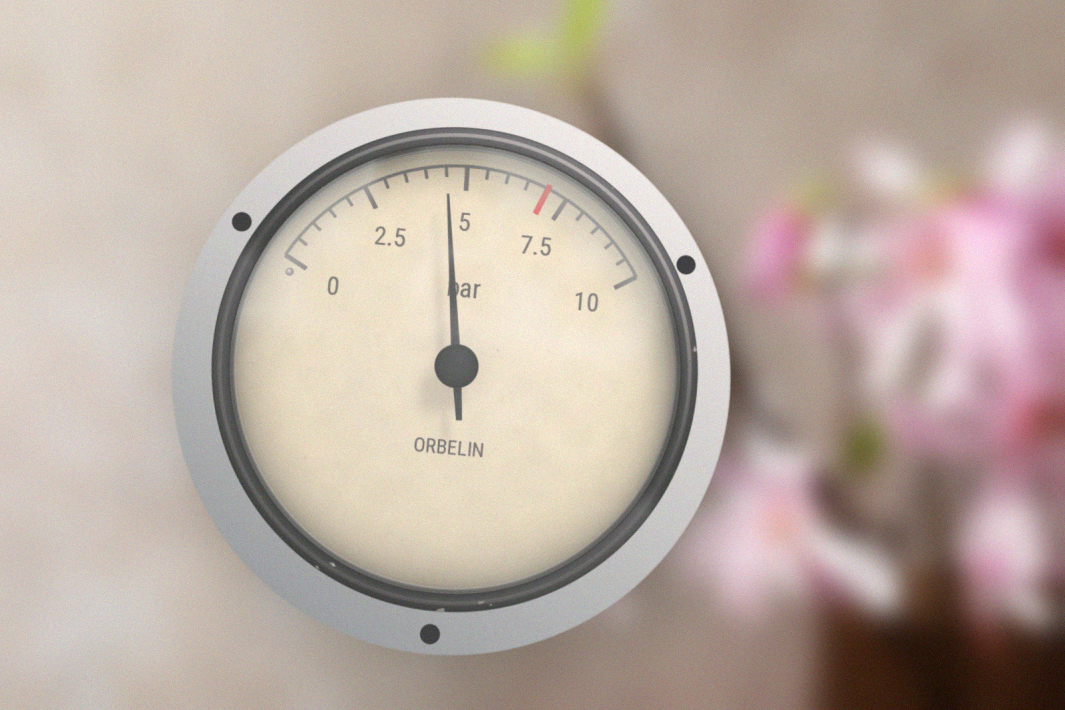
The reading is {"value": 4.5, "unit": "bar"}
